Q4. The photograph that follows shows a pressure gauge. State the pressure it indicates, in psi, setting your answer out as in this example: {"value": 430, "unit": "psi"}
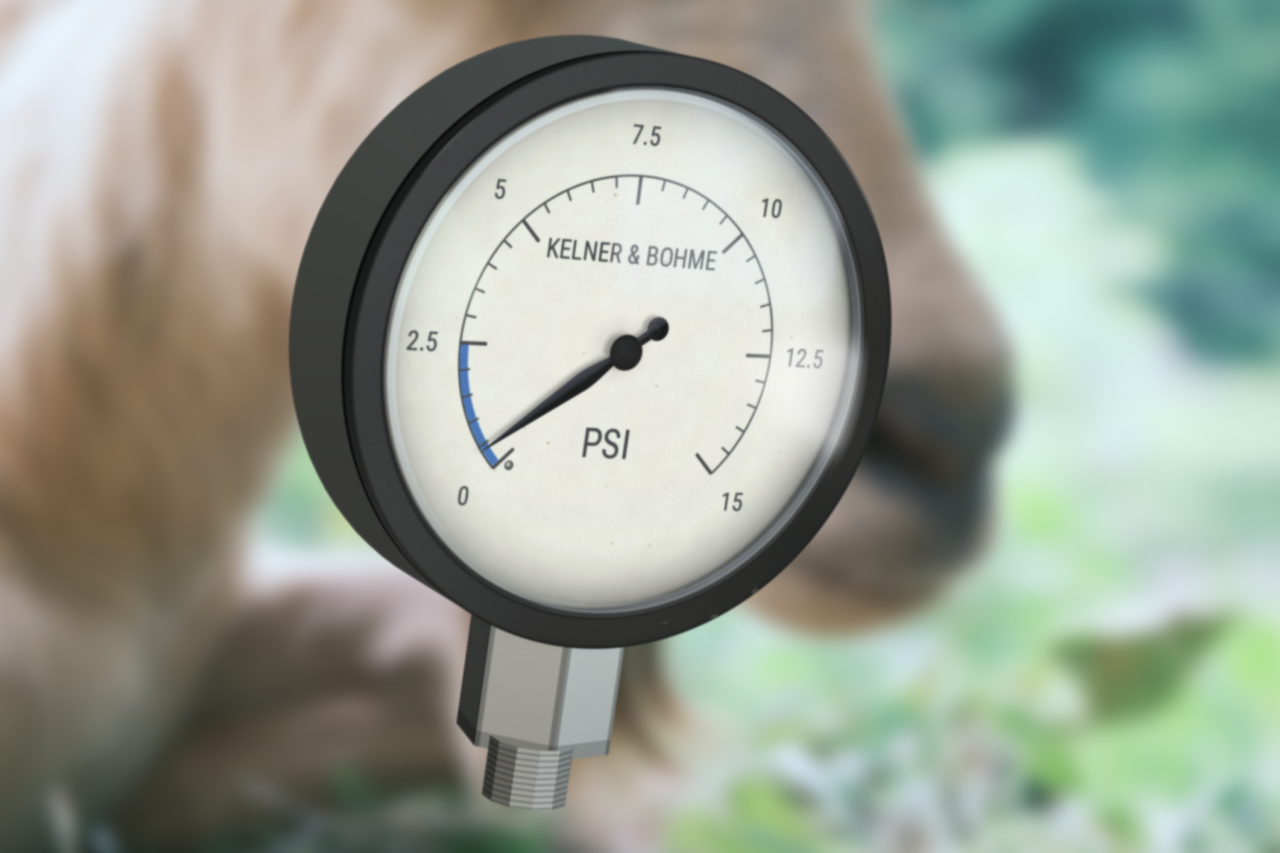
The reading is {"value": 0.5, "unit": "psi"}
